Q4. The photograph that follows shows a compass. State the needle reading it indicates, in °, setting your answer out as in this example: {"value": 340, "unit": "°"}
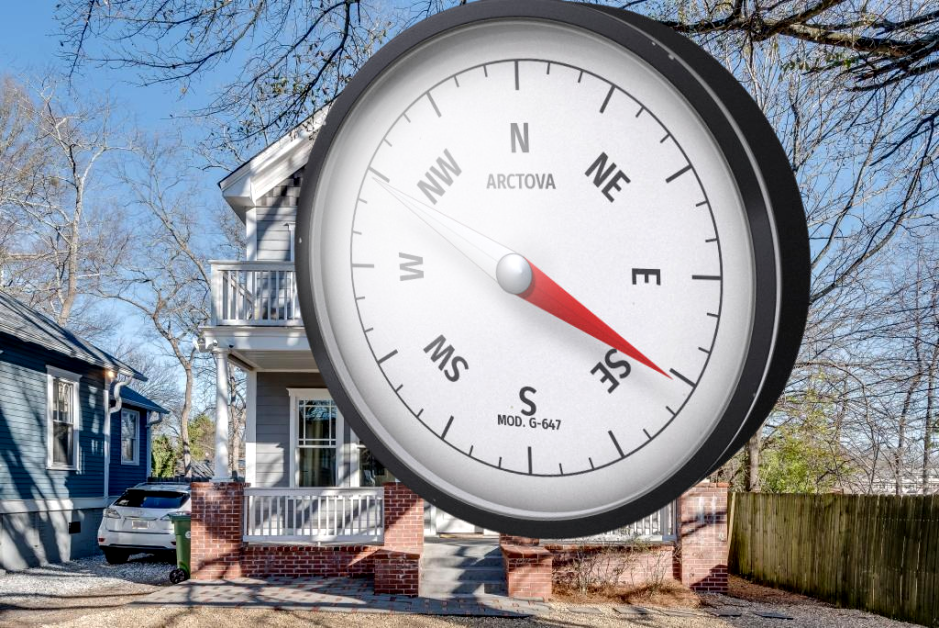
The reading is {"value": 120, "unit": "°"}
